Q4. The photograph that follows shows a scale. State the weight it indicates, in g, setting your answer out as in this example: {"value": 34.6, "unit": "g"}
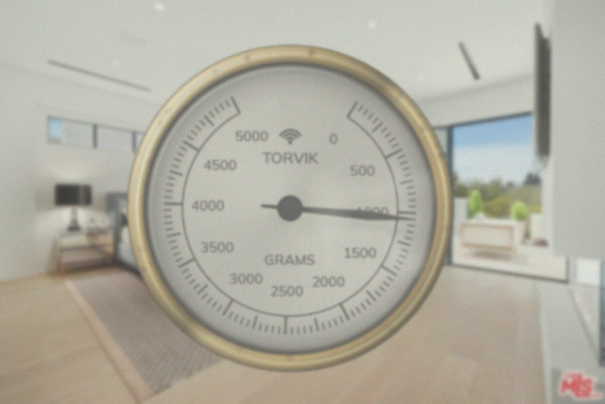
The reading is {"value": 1050, "unit": "g"}
